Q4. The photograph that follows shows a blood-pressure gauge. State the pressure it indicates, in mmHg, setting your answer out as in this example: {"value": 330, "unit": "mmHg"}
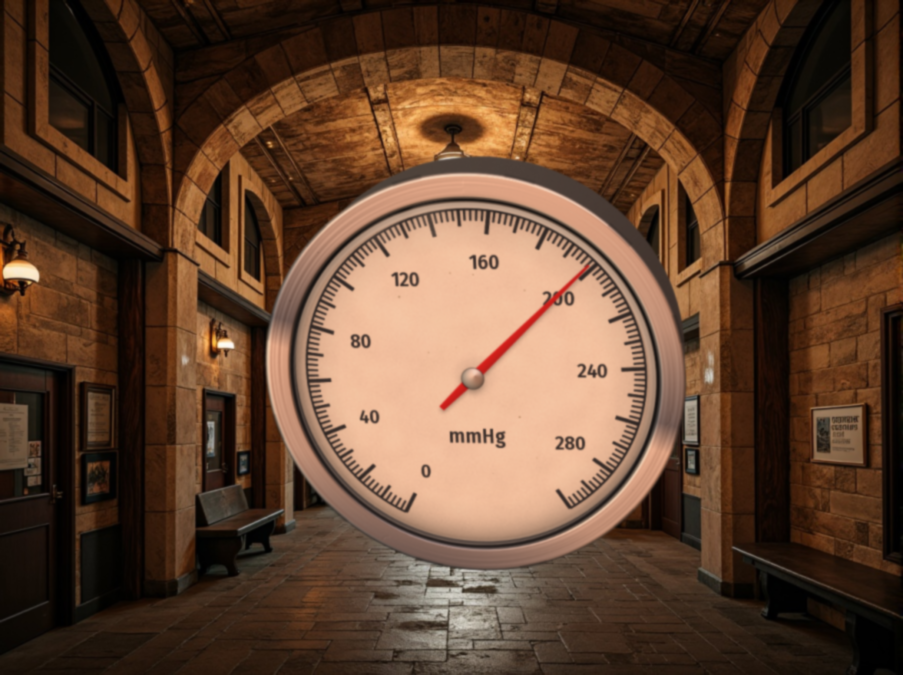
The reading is {"value": 198, "unit": "mmHg"}
